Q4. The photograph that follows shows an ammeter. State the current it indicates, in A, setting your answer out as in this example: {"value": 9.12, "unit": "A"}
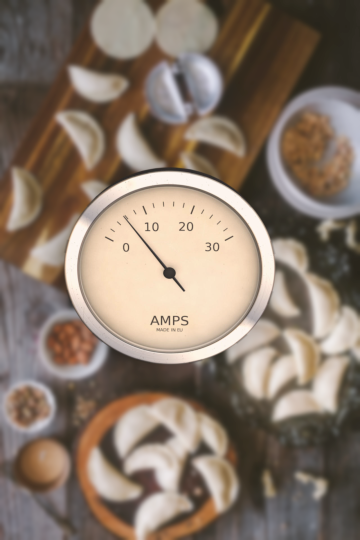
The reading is {"value": 6, "unit": "A"}
